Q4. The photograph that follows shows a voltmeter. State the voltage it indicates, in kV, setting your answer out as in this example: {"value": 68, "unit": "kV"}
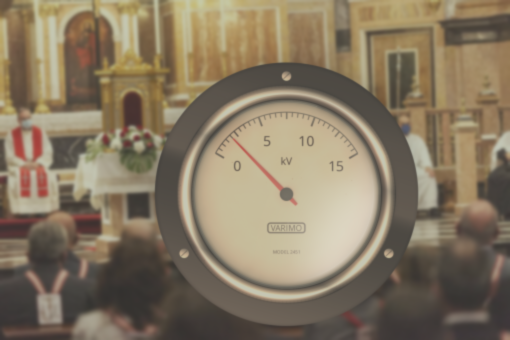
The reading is {"value": 2, "unit": "kV"}
